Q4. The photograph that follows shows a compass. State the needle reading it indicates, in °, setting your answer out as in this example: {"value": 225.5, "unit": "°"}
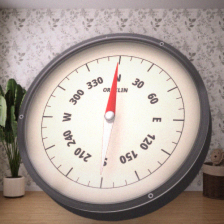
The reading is {"value": 0, "unit": "°"}
